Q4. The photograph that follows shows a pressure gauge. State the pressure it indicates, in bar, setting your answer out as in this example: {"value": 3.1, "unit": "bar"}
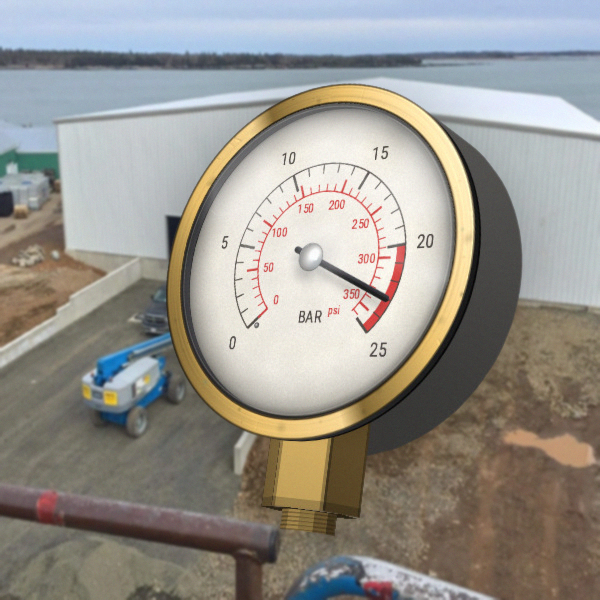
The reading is {"value": 23, "unit": "bar"}
